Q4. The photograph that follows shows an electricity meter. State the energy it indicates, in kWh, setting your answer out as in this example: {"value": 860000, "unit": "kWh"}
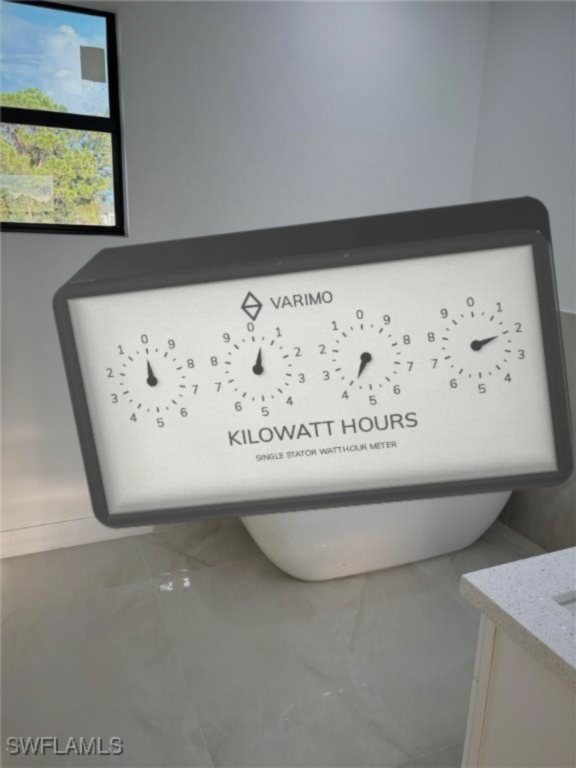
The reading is {"value": 42, "unit": "kWh"}
